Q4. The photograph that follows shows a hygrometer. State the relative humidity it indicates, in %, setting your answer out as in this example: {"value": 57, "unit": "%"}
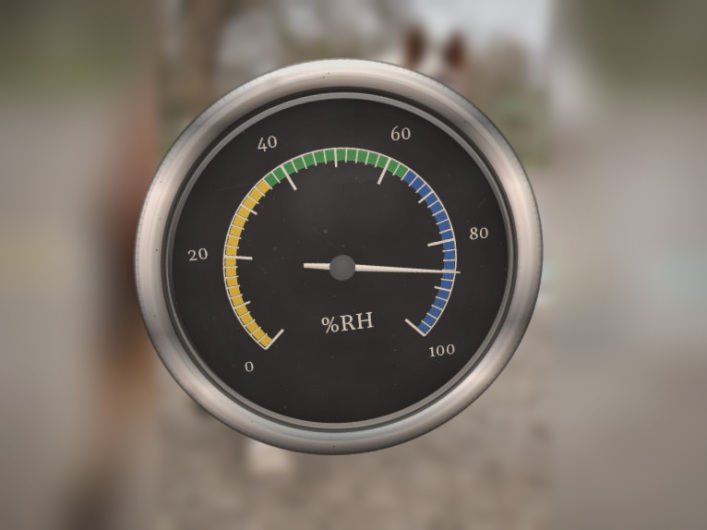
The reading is {"value": 86, "unit": "%"}
